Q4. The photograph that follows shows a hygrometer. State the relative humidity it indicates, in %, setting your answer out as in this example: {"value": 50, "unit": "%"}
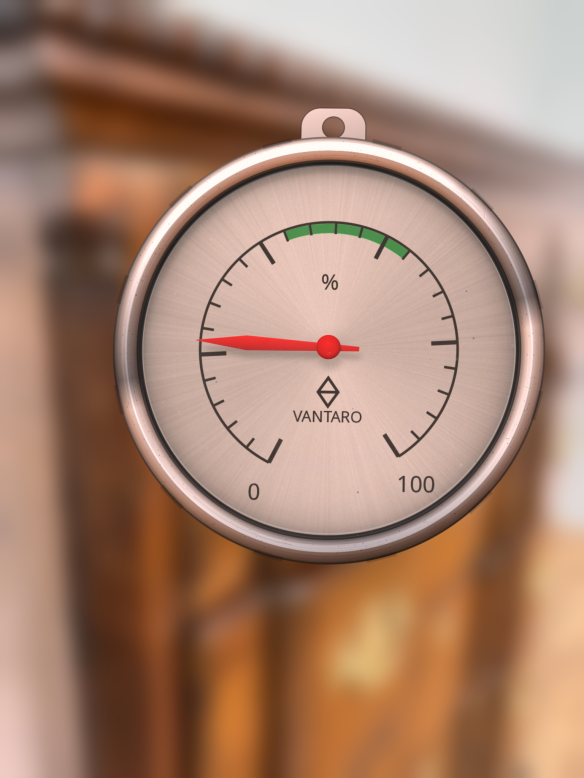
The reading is {"value": 22, "unit": "%"}
